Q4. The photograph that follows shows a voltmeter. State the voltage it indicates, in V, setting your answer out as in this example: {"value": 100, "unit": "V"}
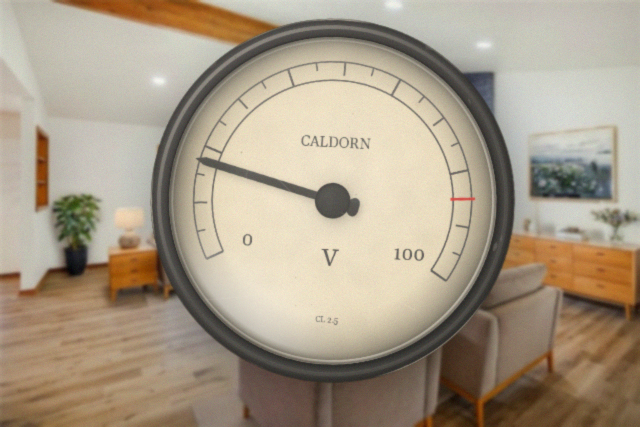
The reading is {"value": 17.5, "unit": "V"}
